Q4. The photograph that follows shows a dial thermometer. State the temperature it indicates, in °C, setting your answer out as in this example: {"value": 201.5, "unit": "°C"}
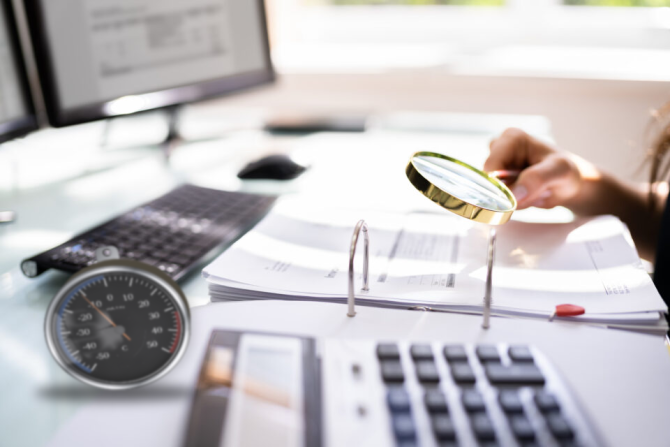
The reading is {"value": -10, "unit": "°C"}
